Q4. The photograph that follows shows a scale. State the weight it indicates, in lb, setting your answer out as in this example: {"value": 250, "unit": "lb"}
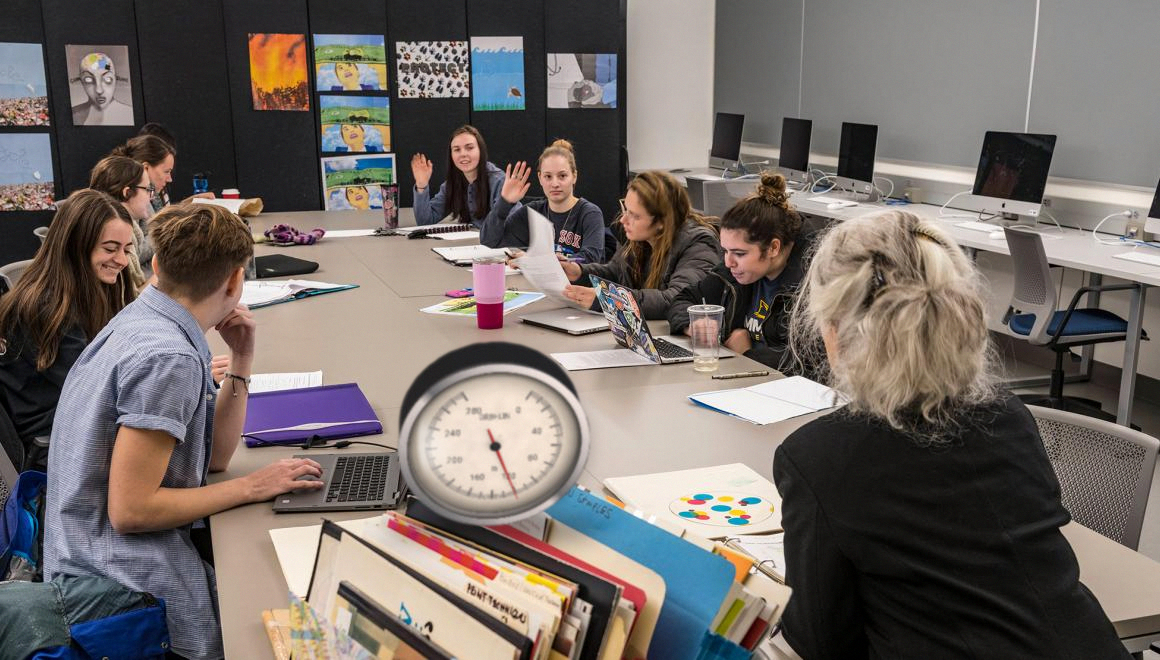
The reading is {"value": 120, "unit": "lb"}
